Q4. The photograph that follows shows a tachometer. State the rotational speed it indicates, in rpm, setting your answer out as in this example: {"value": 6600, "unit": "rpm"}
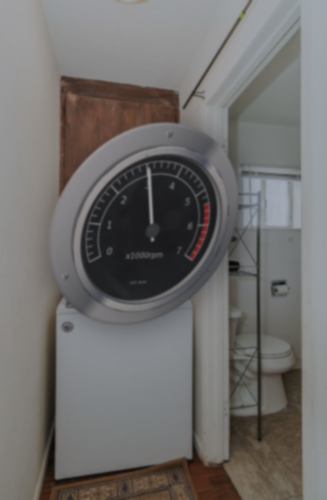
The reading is {"value": 3000, "unit": "rpm"}
